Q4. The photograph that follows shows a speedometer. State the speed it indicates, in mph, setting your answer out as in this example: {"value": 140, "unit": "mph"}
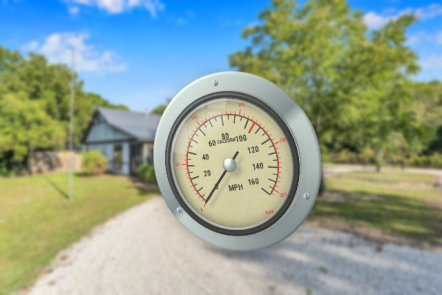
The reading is {"value": 0, "unit": "mph"}
